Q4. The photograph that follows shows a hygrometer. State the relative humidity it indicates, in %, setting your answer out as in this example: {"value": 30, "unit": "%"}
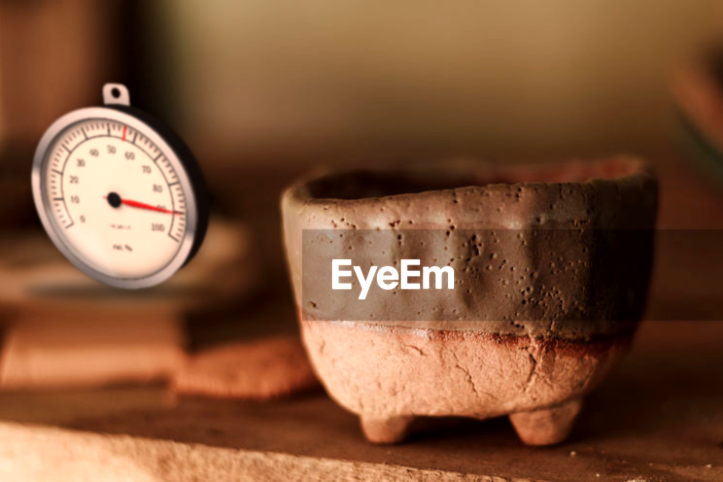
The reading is {"value": 90, "unit": "%"}
